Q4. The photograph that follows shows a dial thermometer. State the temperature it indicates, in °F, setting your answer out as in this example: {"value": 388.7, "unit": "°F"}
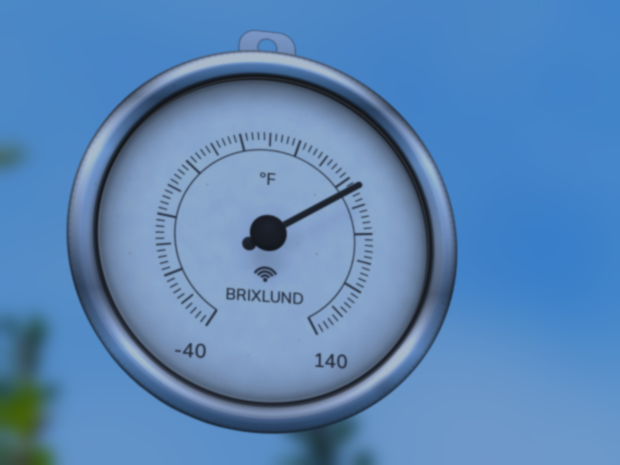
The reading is {"value": 84, "unit": "°F"}
